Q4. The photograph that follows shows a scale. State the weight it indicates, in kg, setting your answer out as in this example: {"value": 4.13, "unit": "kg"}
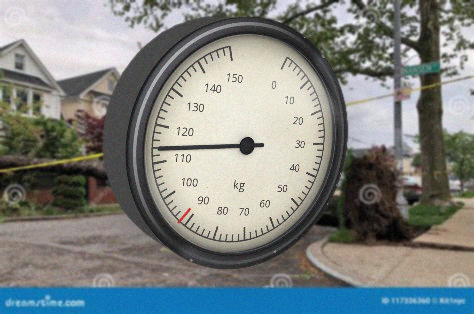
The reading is {"value": 114, "unit": "kg"}
